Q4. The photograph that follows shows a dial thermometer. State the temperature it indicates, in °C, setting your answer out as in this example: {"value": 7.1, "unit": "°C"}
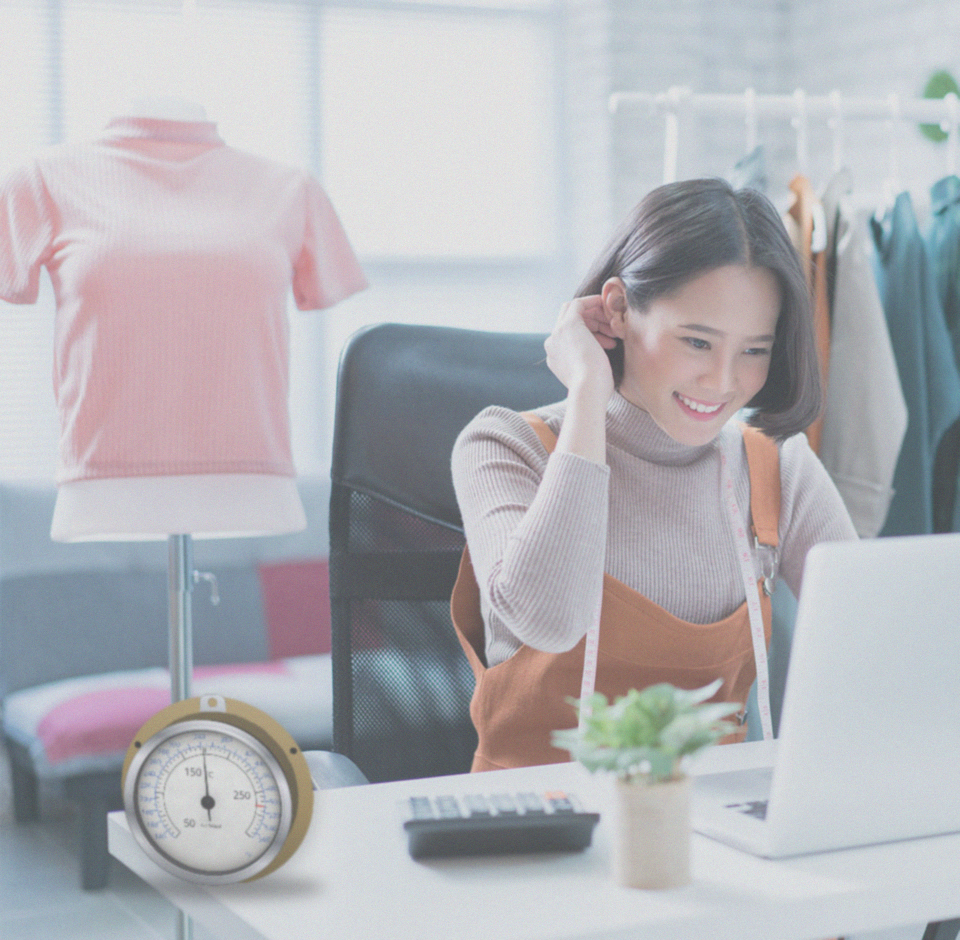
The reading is {"value": 175, "unit": "°C"}
